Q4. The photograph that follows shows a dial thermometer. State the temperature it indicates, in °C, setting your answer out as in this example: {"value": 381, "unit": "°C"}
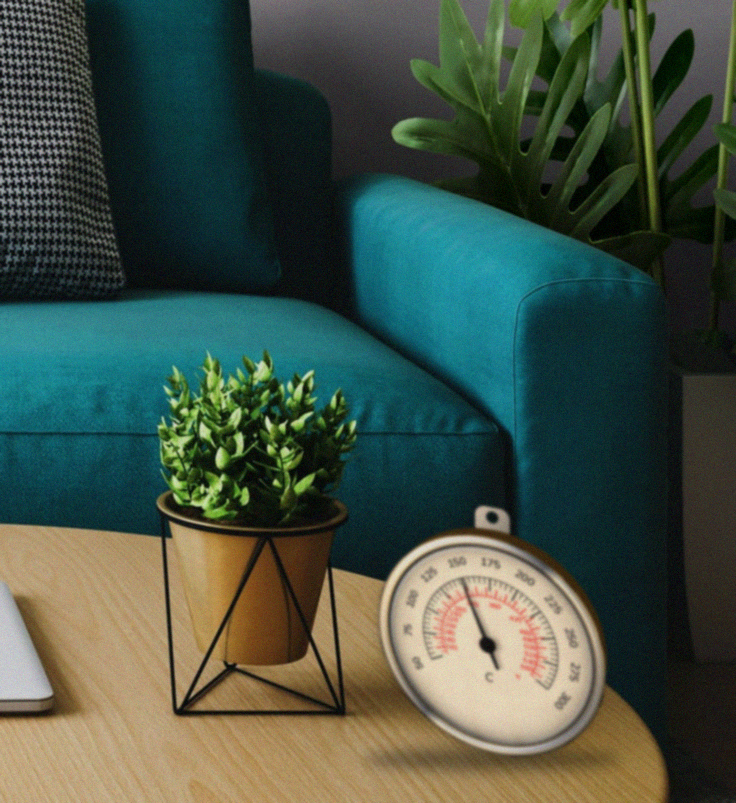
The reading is {"value": 150, "unit": "°C"}
